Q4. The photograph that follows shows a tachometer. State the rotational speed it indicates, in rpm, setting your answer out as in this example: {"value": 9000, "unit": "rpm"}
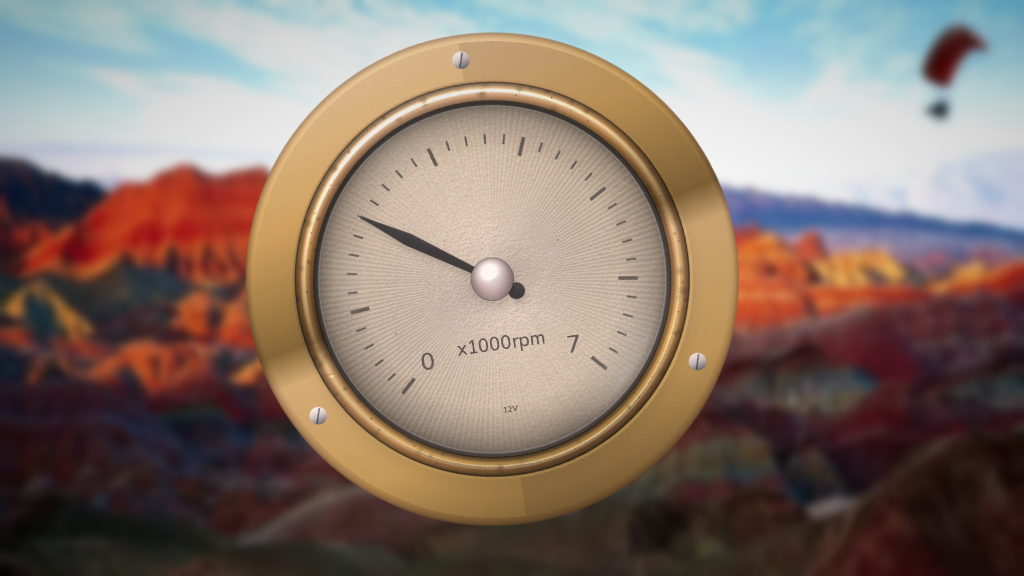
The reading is {"value": 2000, "unit": "rpm"}
